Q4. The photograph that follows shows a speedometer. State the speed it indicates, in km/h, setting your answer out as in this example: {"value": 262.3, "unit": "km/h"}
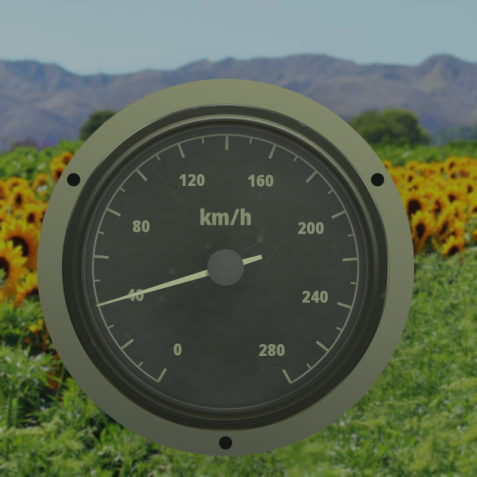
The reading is {"value": 40, "unit": "km/h"}
